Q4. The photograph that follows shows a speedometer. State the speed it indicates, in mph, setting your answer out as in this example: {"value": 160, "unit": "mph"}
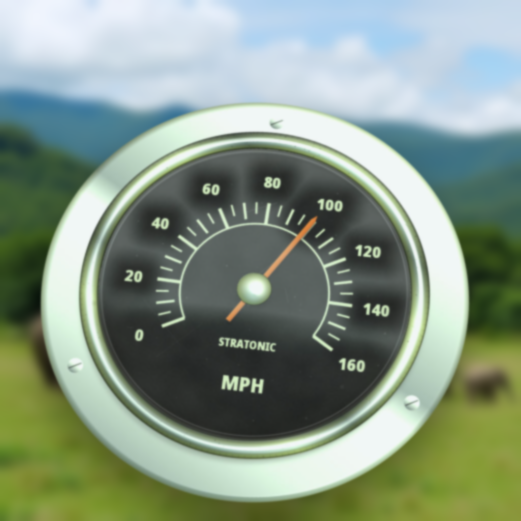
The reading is {"value": 100, "unit": "mph"}
